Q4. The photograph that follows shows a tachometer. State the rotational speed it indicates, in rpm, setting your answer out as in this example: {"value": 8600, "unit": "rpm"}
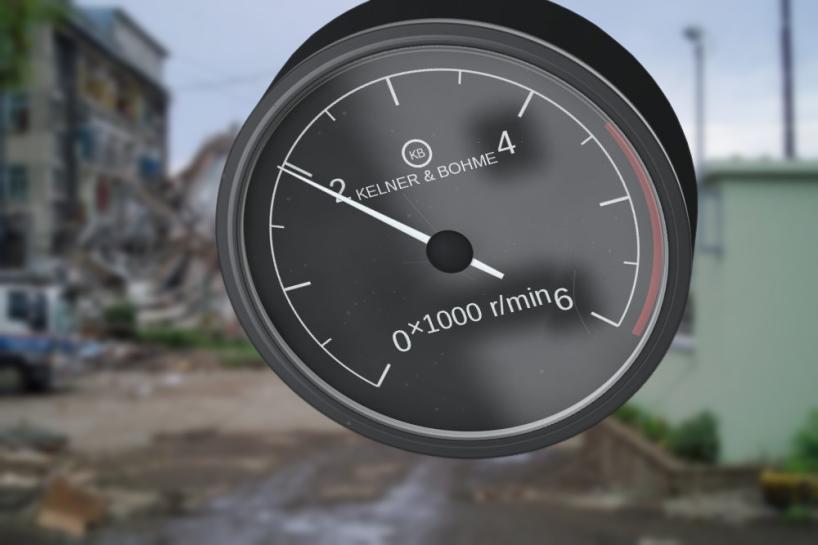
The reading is {"value": 2000, "unit": "rpm"}
